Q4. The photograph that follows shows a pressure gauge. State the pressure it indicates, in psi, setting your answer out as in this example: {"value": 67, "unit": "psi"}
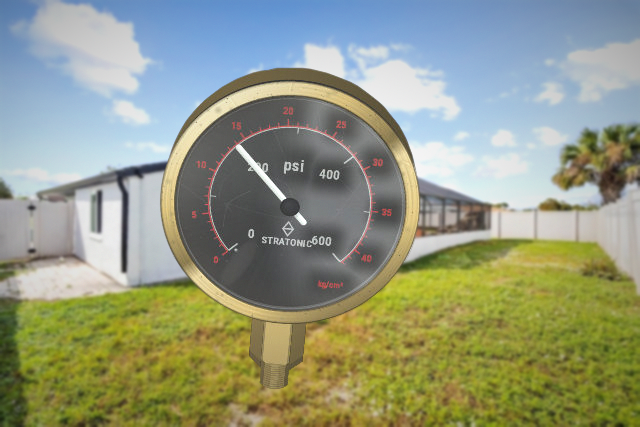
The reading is {"value": 200, "unit": "psi"}
